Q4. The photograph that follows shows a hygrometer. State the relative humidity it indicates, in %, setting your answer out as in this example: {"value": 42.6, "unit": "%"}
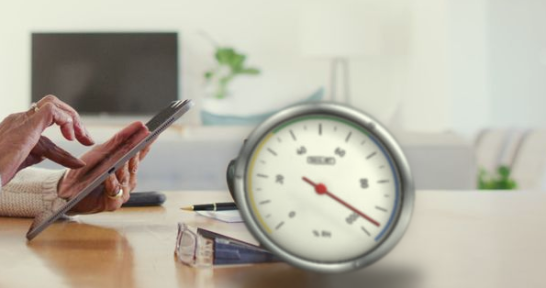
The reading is {"value": 95, "unit": "%"}
